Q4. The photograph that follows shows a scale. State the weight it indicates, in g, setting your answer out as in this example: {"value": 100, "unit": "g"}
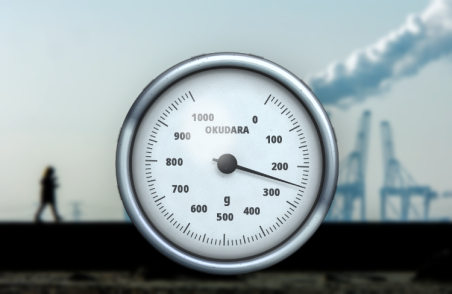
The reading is {"value": 250, "unit": "g"}
